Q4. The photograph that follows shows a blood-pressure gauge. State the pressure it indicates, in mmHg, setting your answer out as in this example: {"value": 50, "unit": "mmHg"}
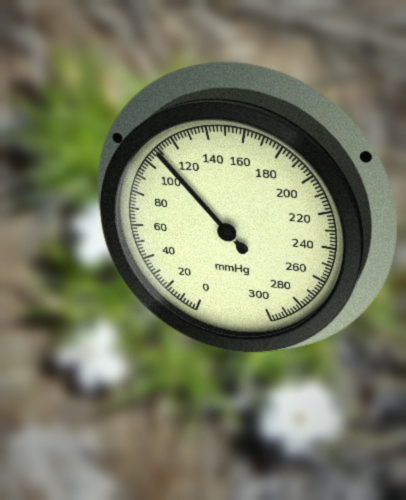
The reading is {"value": 110, "unit": "mmHg"}
